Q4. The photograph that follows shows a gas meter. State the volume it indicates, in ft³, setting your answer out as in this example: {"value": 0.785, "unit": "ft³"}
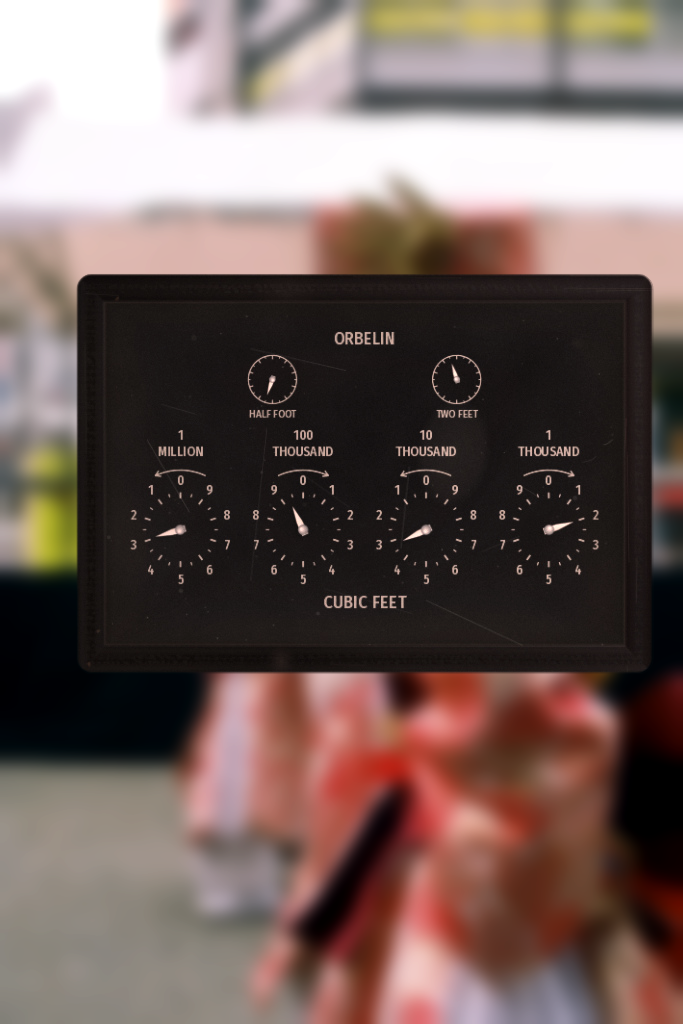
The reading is {"value": 293200, "unit": "ft³"}
